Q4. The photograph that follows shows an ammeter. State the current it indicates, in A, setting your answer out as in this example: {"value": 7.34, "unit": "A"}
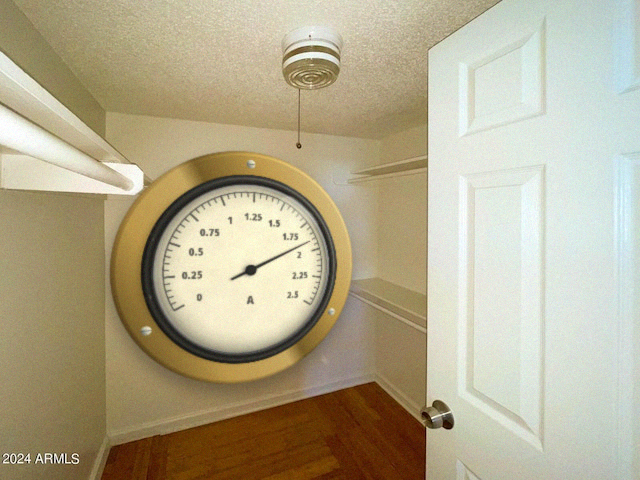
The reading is {"value": 1.9, "unit": "A"}
